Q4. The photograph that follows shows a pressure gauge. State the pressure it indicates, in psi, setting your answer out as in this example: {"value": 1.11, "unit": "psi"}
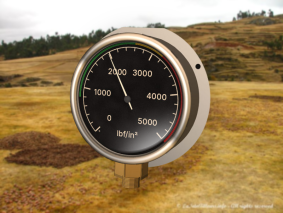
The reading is {"value": 2000, "unit": "psi"}
